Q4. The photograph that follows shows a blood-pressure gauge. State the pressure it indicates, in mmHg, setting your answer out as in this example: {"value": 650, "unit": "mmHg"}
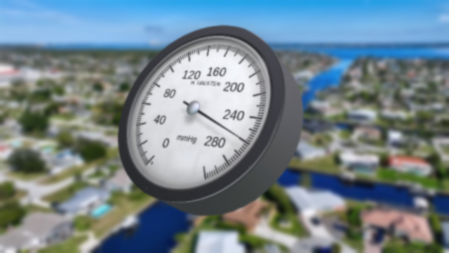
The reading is {"value": 260, "unit": "mmHg"}
